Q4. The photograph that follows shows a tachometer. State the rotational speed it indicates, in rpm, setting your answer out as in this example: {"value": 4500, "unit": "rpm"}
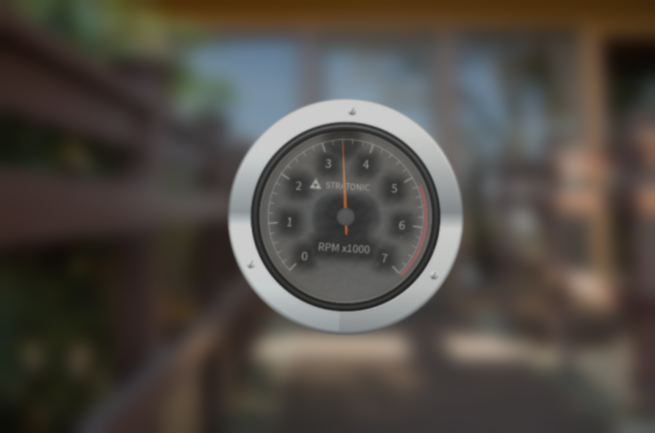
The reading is {"value": 3400, "unit": "rpm"}
